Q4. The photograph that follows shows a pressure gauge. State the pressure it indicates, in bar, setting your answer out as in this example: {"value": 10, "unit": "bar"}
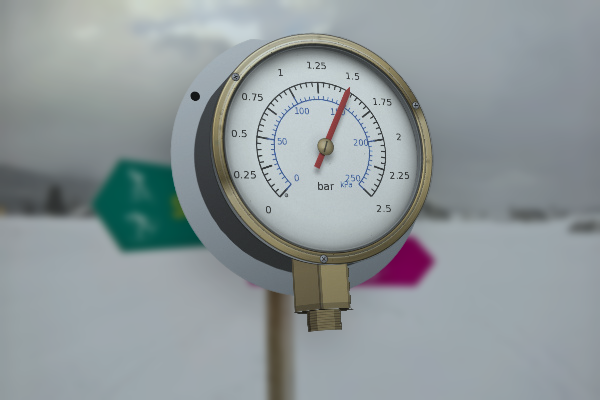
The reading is {"value": 1.5, "unit": "bar"}
